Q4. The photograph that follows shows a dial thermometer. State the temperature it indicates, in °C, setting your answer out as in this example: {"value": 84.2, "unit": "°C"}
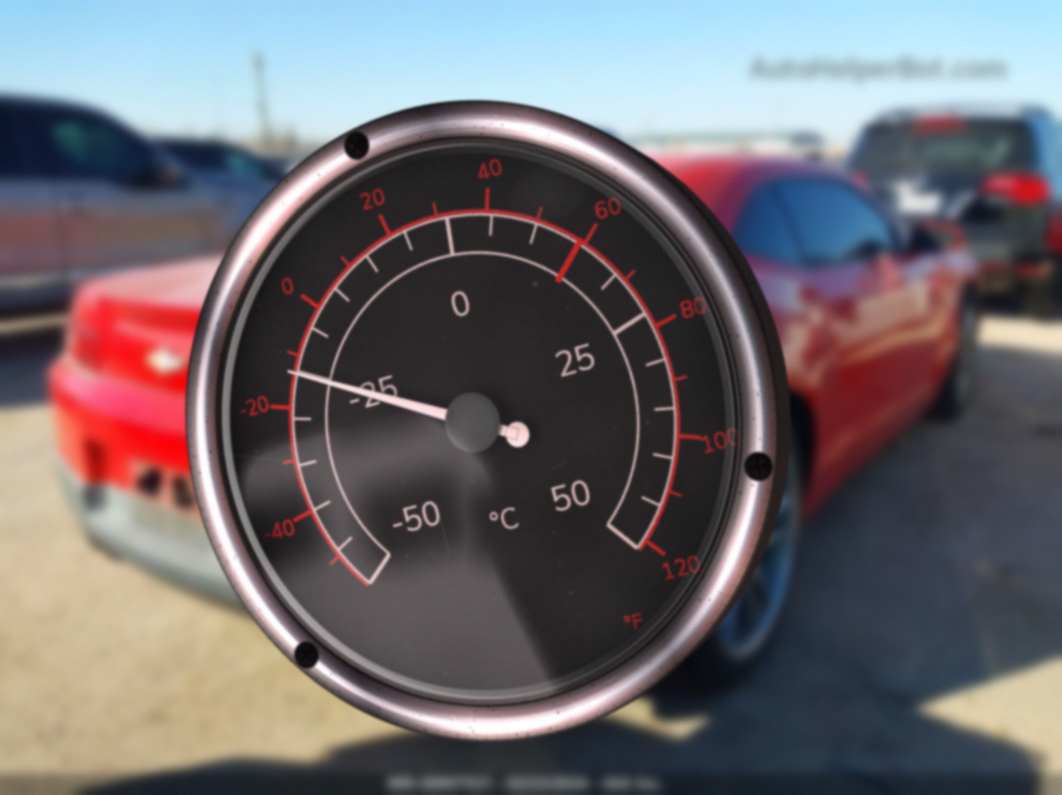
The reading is {"value": -25, "unit": "°C"}
